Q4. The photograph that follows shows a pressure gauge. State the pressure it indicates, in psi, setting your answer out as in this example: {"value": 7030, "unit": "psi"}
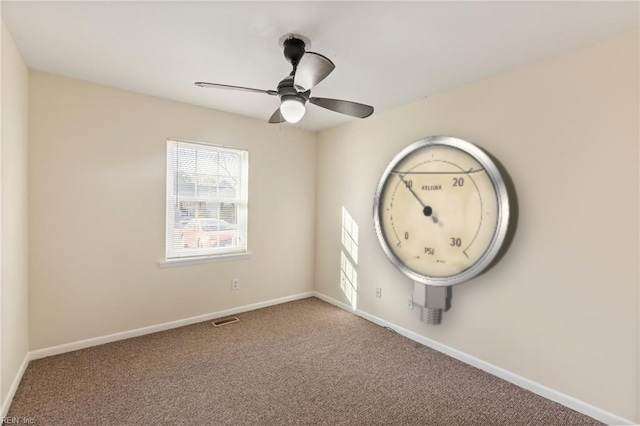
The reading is {"value": 10, "unit": "psi"}
